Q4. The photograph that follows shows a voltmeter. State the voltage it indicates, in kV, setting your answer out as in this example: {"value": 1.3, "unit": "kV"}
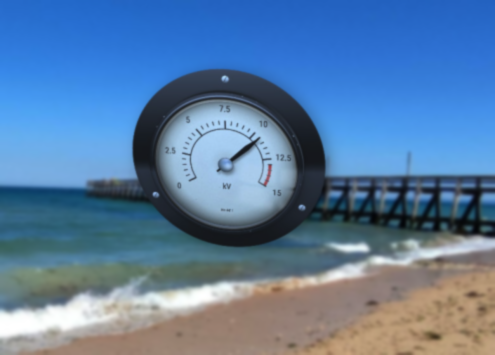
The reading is {"value": 10.5, "unit": "kV"}
